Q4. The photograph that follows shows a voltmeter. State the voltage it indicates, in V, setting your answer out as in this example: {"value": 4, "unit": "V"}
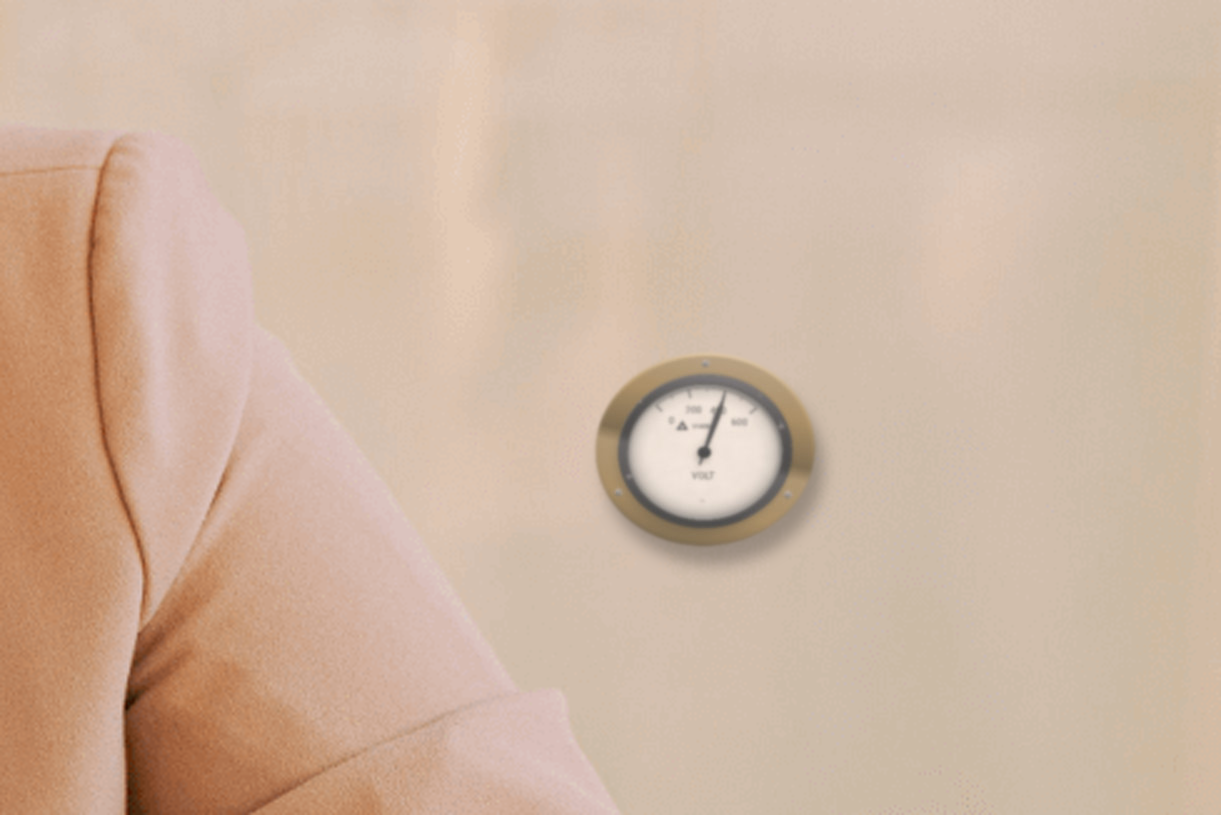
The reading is {"value": 400, "unit": "V"}
